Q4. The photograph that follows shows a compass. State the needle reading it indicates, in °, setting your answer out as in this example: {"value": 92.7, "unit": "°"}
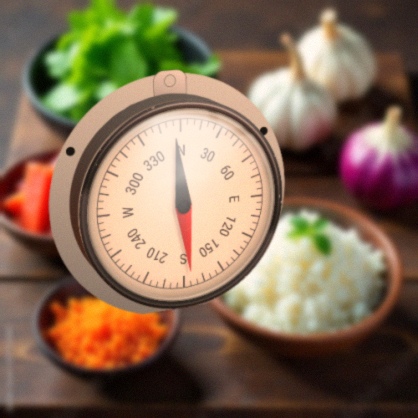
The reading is {"value": 175, "unit": "°"}
